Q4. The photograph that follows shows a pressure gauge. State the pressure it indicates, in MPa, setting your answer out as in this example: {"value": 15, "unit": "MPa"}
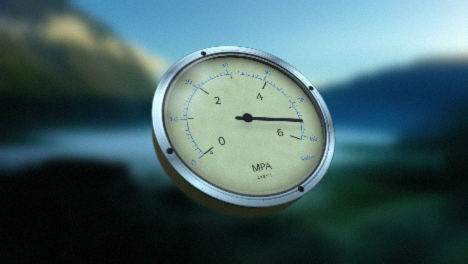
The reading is {"value": 5.5, "unit": "MPa"}
